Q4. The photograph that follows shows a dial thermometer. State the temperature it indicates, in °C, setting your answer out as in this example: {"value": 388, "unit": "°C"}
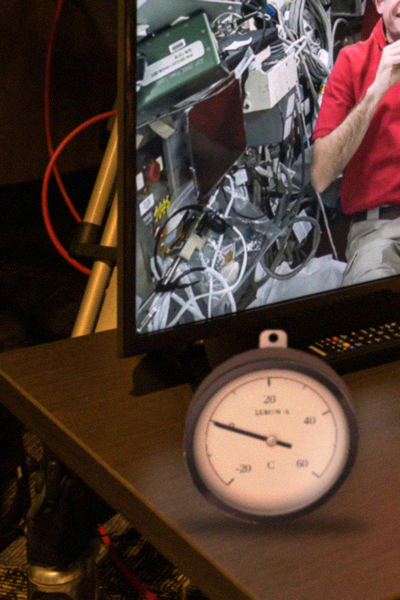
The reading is {"value": 0, "unit": "°C"}
